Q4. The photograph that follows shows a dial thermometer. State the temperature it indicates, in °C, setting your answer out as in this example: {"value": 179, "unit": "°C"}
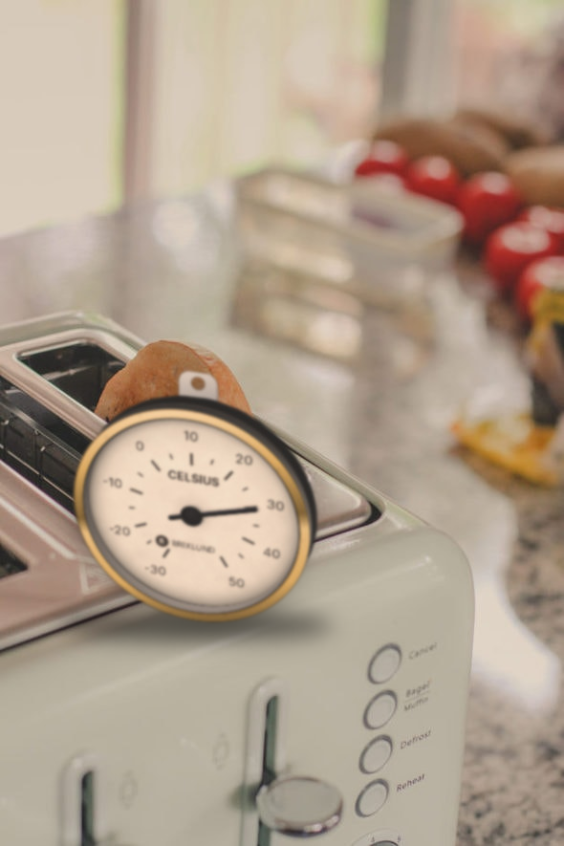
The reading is {"value": 30, "unit": "°C"}
